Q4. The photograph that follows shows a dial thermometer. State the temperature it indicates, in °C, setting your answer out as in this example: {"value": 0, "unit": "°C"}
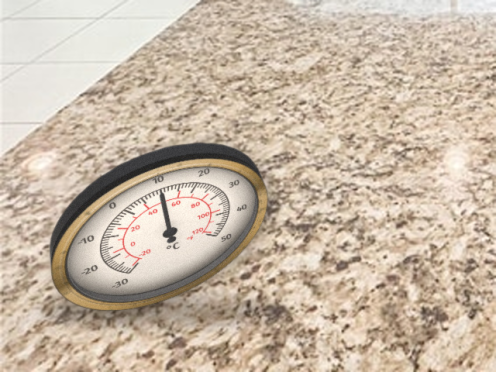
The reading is {"value": 10, "unit": "°C"}
